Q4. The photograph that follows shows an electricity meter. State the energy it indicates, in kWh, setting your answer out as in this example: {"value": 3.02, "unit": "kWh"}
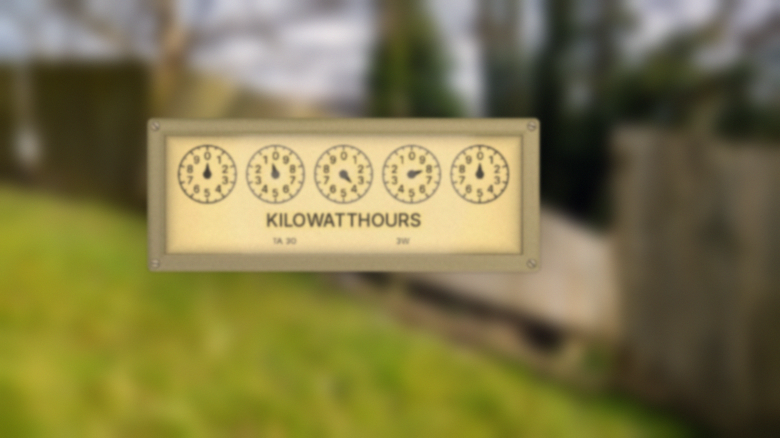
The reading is {"value": 380, "unit": "kWh"}
